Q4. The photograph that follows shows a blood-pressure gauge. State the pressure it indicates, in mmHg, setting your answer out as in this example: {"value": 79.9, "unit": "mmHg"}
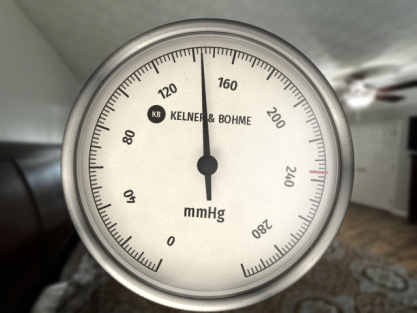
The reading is {"value": 144, "unit": "mmHg"}
